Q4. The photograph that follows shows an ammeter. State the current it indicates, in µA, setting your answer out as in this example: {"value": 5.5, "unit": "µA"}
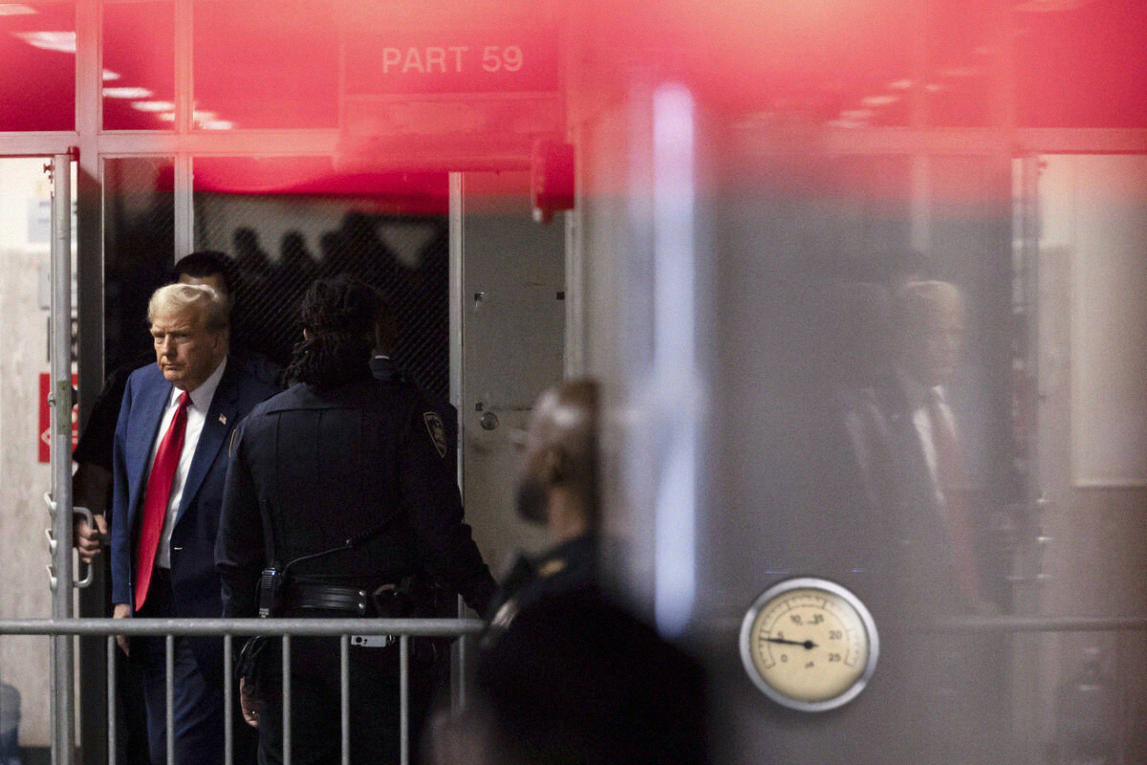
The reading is {"value": 4, "unit": "µA"}
